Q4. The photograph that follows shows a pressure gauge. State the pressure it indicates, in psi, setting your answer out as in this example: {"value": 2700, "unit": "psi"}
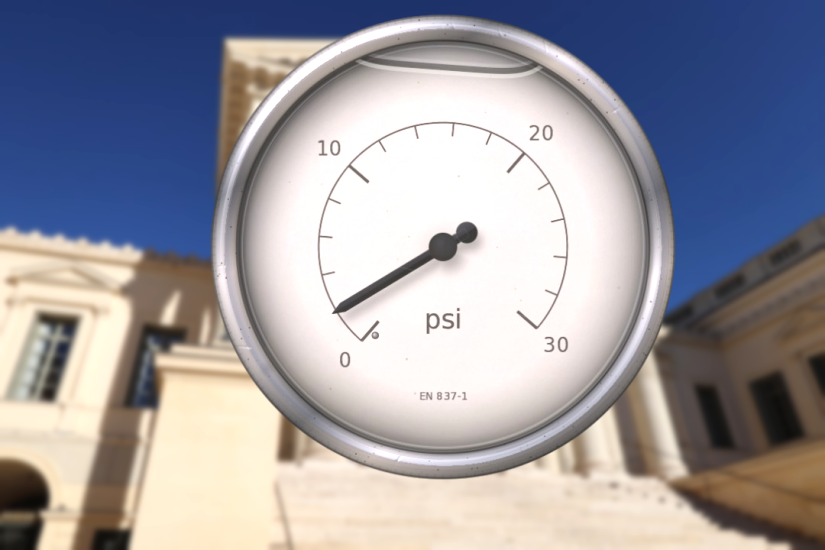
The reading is {"value": 2, "unit": "psi"}
